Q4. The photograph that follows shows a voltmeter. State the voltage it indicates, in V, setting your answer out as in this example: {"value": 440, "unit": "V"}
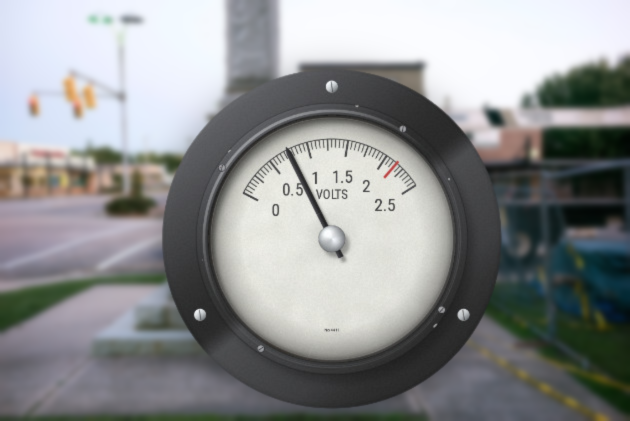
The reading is {"value": 0.75, "unit": "V"}
